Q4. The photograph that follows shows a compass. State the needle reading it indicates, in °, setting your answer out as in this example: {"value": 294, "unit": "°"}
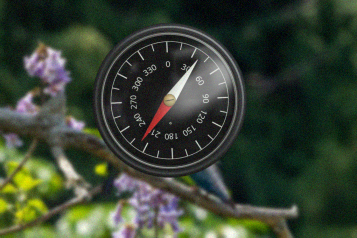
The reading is {"value": 217.5, "unit": "°"}
